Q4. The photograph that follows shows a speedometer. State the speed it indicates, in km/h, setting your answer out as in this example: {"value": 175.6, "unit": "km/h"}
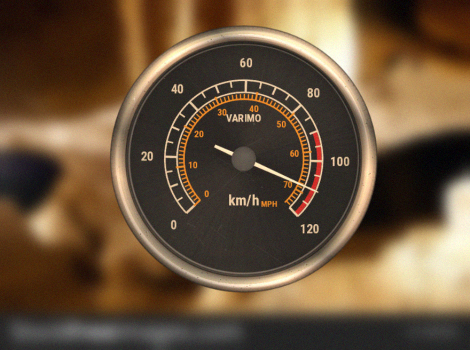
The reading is {"value": 110, "unit": "km/h"}
